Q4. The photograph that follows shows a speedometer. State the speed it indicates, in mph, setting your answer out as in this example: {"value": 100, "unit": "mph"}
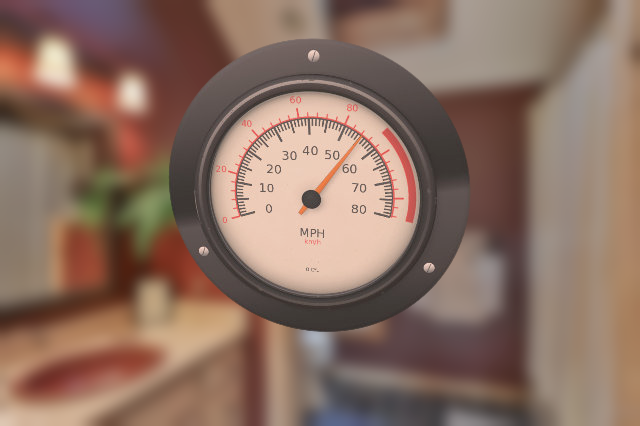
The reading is {"value": 55, "unit": "mph"}
